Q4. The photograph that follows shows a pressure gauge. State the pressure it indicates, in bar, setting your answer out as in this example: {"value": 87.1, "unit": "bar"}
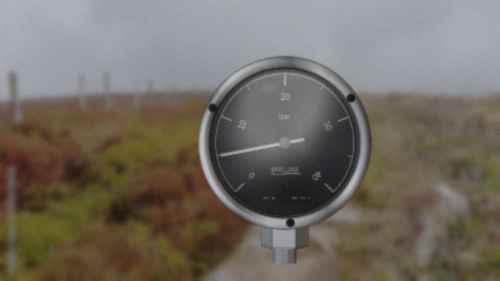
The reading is {"value": 5, "unit": "bar"}
